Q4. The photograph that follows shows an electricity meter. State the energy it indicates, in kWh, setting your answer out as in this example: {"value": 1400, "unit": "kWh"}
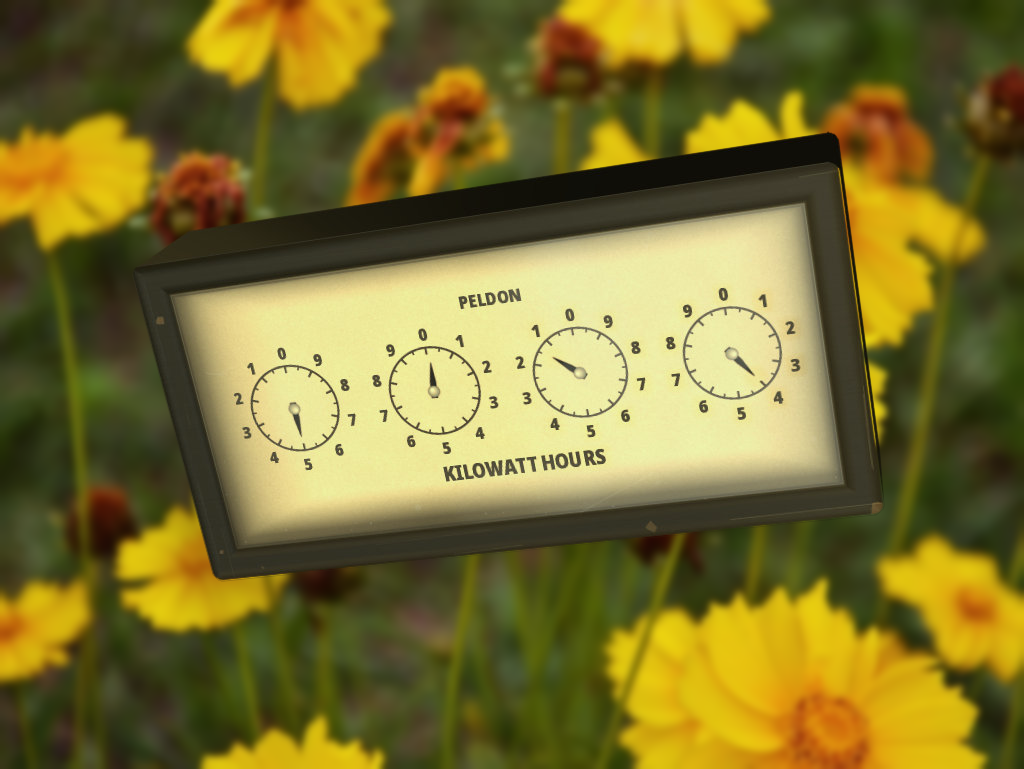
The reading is {"value": 5014, "unit": "kWh"}
